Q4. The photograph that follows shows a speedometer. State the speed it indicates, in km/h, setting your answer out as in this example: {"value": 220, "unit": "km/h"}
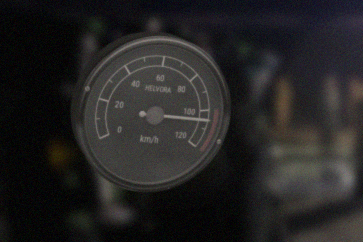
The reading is {"value": 105, "unit": "km/h"}
